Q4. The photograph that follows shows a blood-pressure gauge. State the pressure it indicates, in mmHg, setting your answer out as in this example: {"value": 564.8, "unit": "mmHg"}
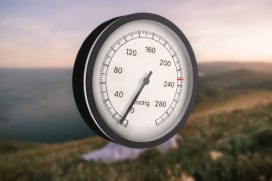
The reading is {"value": 10, "unit": "mmHg"}
